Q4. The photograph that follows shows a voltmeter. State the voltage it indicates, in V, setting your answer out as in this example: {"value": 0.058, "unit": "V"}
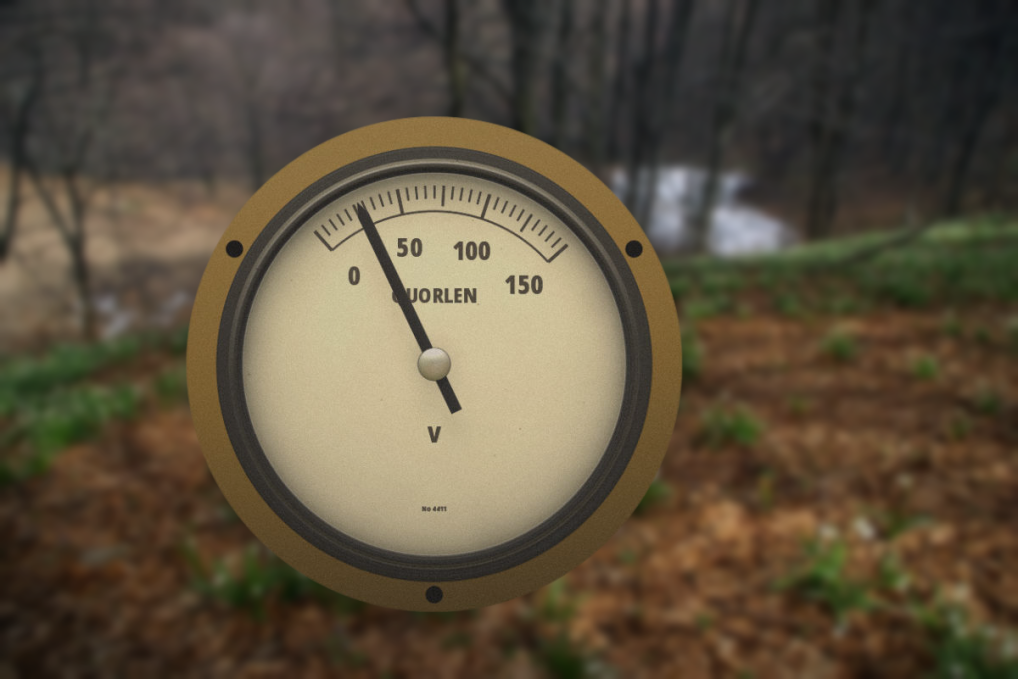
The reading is {"value": 27.5, "unit": "V"}
